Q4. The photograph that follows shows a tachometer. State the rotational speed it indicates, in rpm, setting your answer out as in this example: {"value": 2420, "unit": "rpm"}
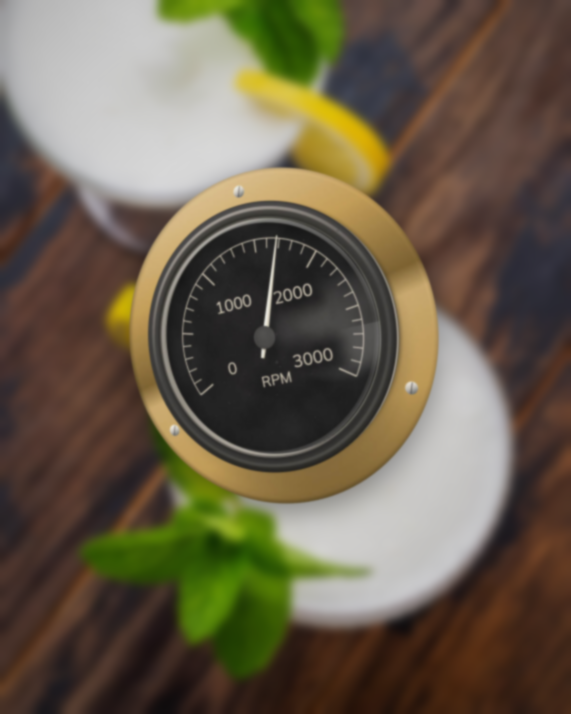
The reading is {"value": 1700, "unit": "rpm"}
